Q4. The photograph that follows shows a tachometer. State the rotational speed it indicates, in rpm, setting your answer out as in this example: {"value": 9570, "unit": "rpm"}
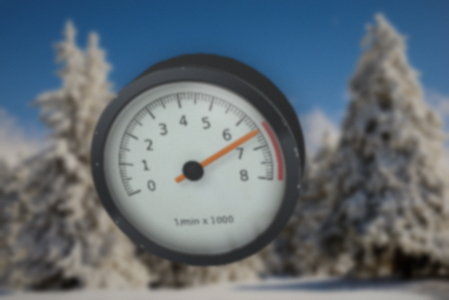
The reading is {"value": 6500, "unit": "rpm"}
